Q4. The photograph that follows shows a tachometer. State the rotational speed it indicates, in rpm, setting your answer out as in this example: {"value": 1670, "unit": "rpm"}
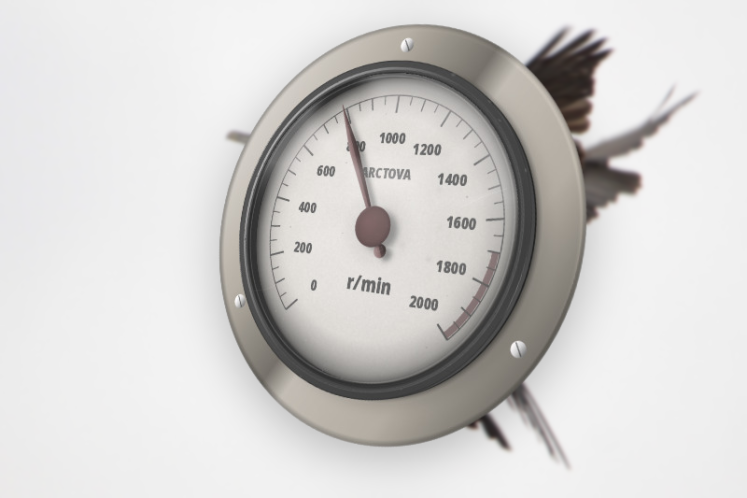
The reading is {"value": 800, "unit": "rpm"}
